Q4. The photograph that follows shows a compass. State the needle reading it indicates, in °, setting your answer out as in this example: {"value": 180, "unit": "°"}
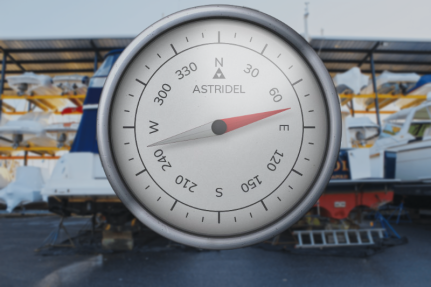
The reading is {"value": 75, "unit": "°"}
